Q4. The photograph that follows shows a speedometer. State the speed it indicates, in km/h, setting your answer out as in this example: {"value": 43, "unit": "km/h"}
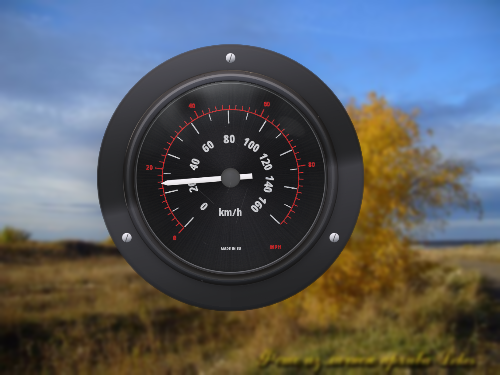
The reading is {"value": 25, "unit": "km/h"}
